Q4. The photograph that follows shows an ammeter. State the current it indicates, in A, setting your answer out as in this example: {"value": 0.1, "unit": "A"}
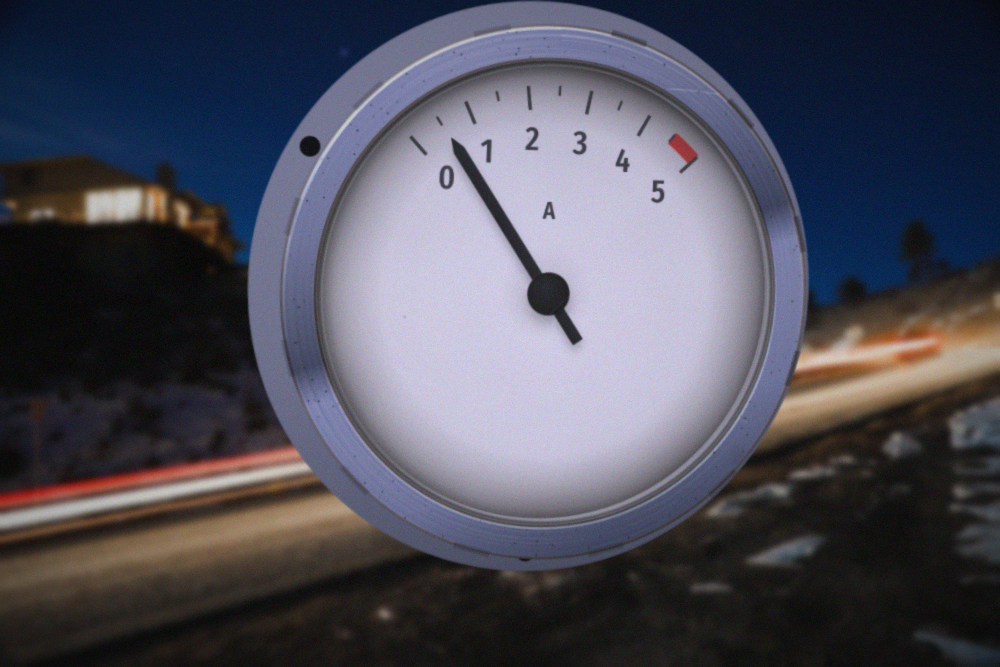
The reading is {"value": 0.5, "unit": "A"}
